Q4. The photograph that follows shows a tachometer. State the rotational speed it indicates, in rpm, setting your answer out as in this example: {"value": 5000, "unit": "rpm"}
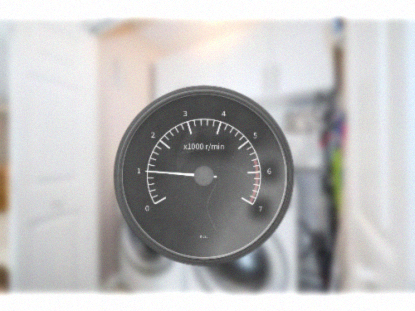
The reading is {"value": 1000, "unit": "rpm"}
